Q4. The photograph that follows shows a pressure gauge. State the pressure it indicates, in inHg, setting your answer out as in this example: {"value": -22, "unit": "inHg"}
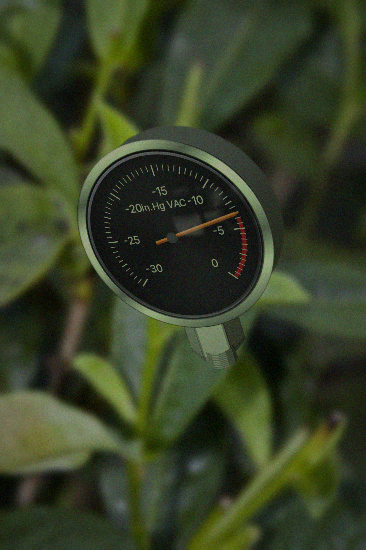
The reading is {"value": -6.5, "unit": "inHg"}
